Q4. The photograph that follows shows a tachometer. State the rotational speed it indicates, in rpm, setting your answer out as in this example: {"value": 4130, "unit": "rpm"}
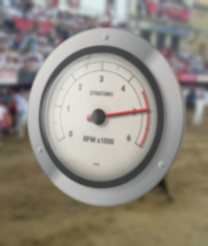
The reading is {"value": 5000, "unit": "rpm"}
